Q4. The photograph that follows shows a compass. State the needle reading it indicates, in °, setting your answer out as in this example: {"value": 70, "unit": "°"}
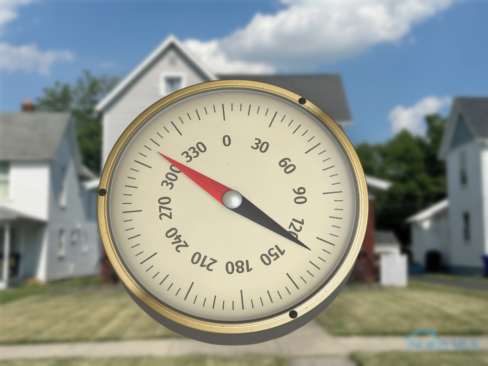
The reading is {"value": 310, "unit": "°"}
